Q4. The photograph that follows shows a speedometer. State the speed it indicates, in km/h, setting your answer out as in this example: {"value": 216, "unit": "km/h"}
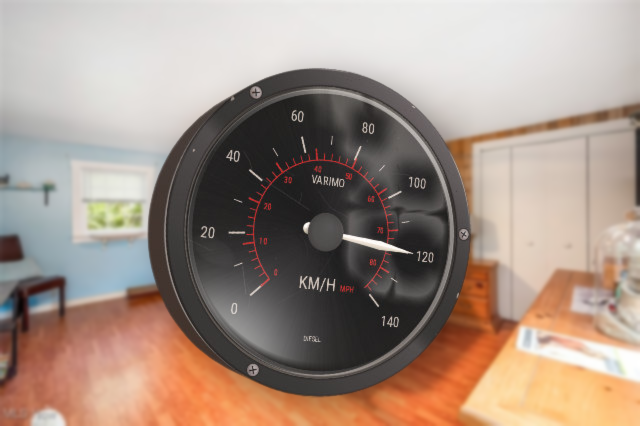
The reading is {"value": 120, "unit": "km/h"}
